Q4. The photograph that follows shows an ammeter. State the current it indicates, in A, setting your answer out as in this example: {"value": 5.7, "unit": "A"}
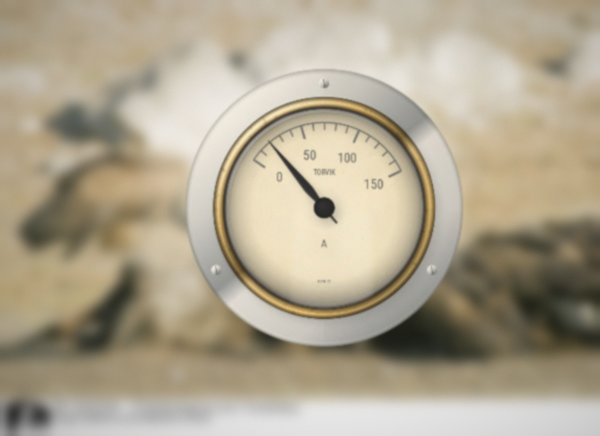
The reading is {"value": 20, "unit": "A"}
